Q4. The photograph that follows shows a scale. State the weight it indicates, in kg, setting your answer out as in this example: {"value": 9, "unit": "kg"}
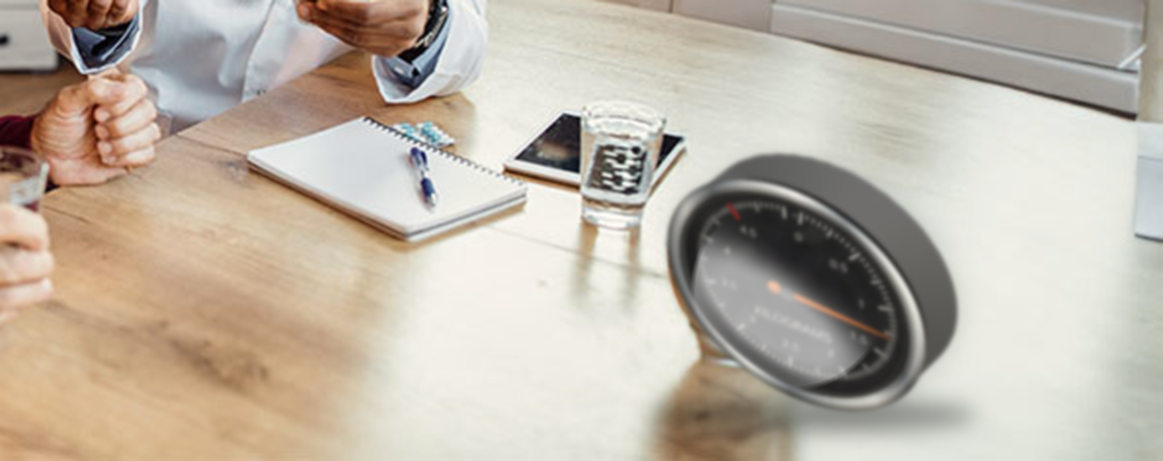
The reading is {"value": 1.25, "unit": "kg"}
